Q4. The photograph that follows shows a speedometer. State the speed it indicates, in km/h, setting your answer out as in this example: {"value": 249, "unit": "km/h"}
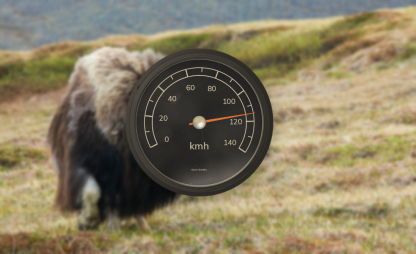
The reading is {"value": 115, "unit": "km/h"}
